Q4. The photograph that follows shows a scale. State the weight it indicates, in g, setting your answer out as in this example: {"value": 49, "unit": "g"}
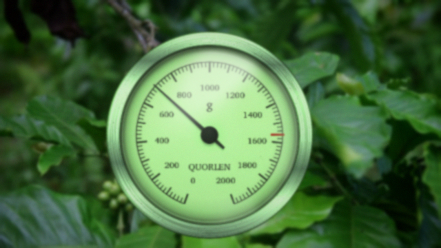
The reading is {"value": 700, "unit": "g"}
